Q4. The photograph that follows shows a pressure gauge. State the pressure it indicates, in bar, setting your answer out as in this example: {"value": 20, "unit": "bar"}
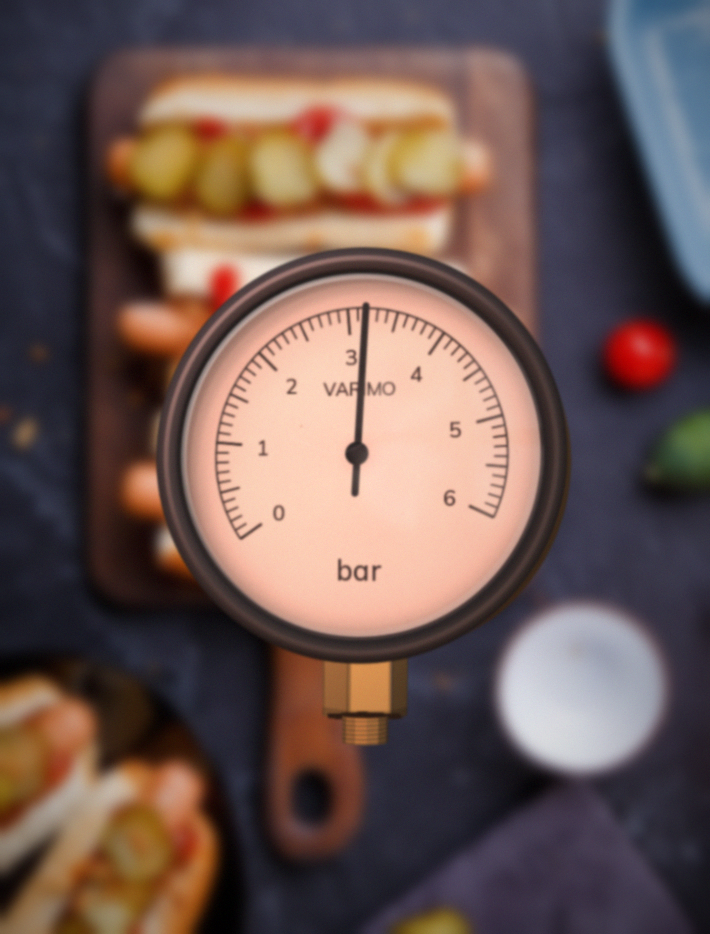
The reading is {"value": 3.2, "unit": "bar"}
